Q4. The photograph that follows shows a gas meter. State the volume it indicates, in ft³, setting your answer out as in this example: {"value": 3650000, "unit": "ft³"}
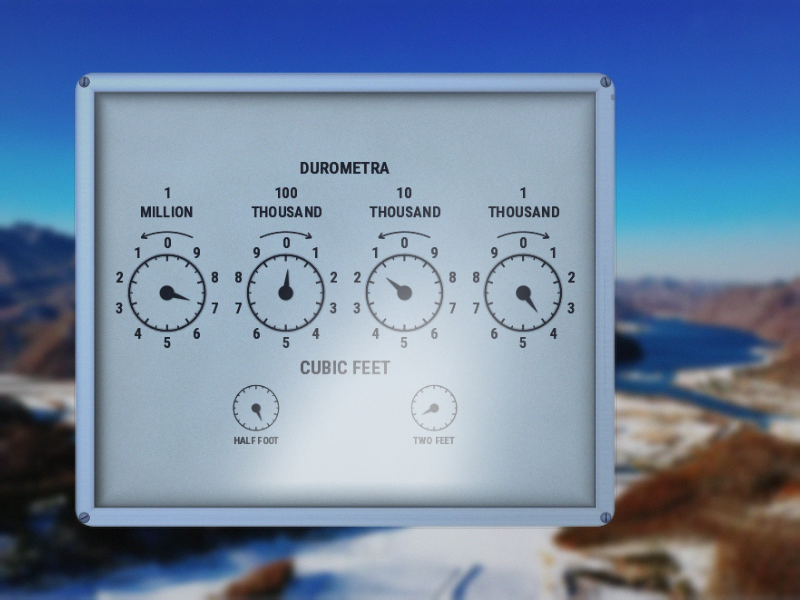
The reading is {"value": 701400, "unit": "ft³"}
